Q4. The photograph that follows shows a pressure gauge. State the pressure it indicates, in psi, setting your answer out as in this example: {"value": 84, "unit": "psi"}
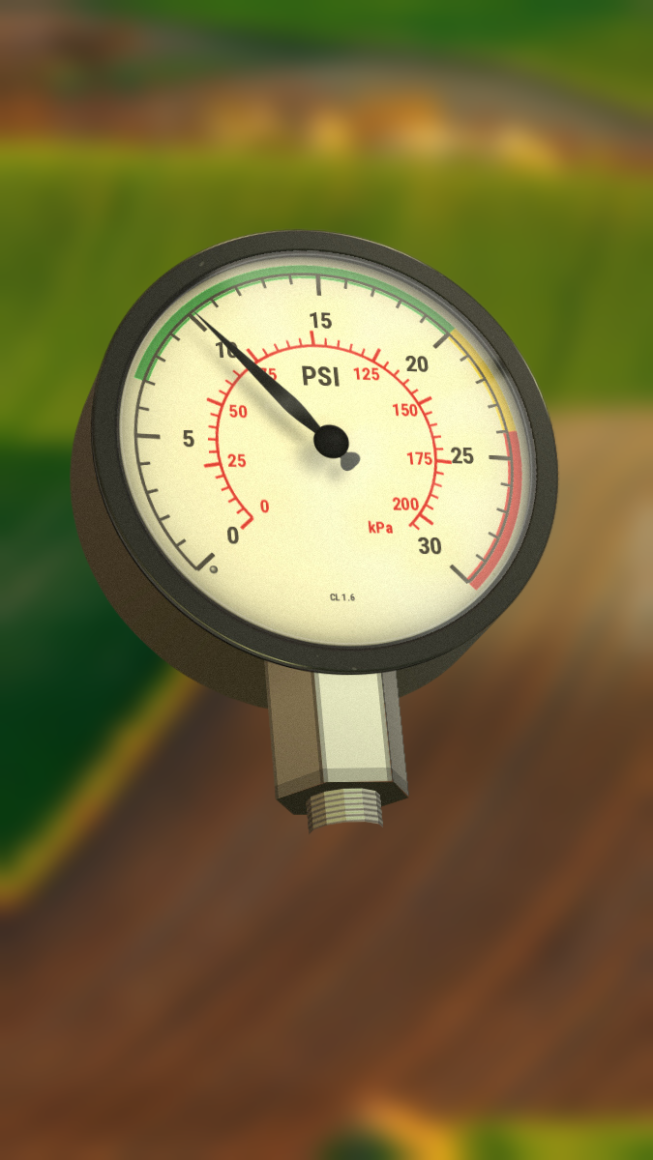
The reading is {"value": 10, "unit": "psi"}
